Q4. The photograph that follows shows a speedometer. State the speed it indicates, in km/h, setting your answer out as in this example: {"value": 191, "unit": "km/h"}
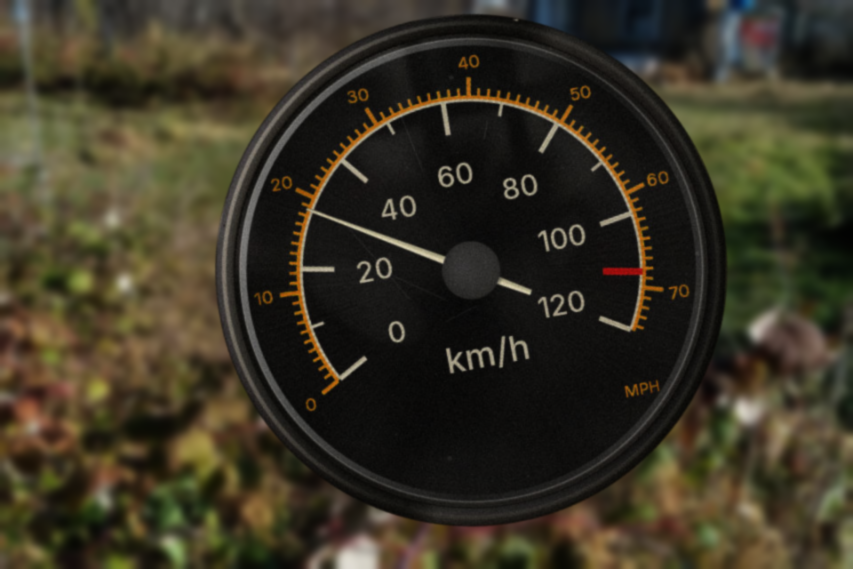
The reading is {"value": 30, "unit": "km/h"}
